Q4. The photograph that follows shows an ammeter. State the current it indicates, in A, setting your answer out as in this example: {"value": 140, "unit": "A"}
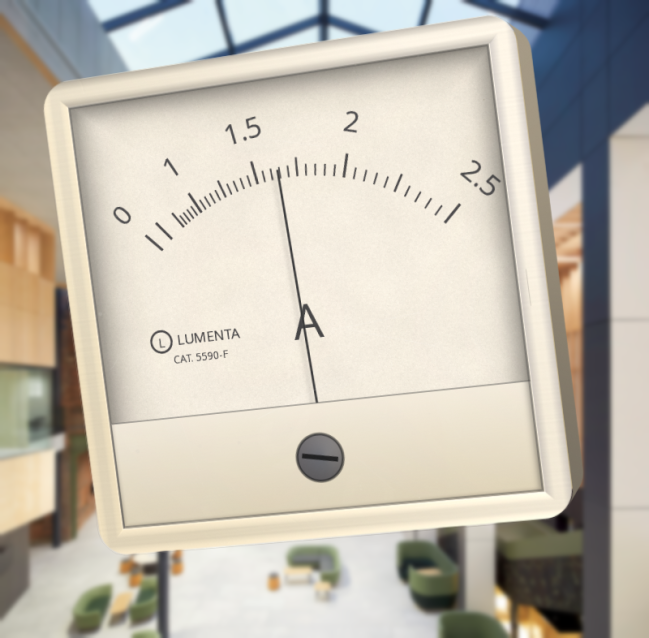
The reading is {"value": 1.65, "unit": "A"}
